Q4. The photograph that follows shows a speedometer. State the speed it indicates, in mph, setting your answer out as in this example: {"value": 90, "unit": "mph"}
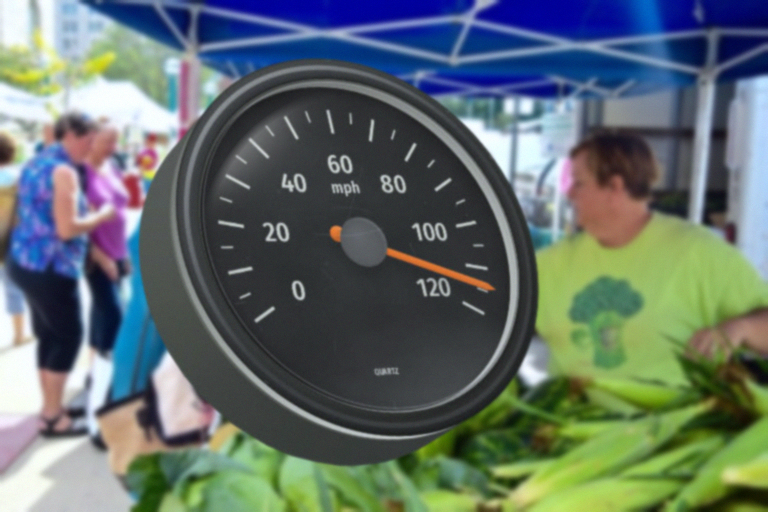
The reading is {"value": 115, "unit": "mph"}
